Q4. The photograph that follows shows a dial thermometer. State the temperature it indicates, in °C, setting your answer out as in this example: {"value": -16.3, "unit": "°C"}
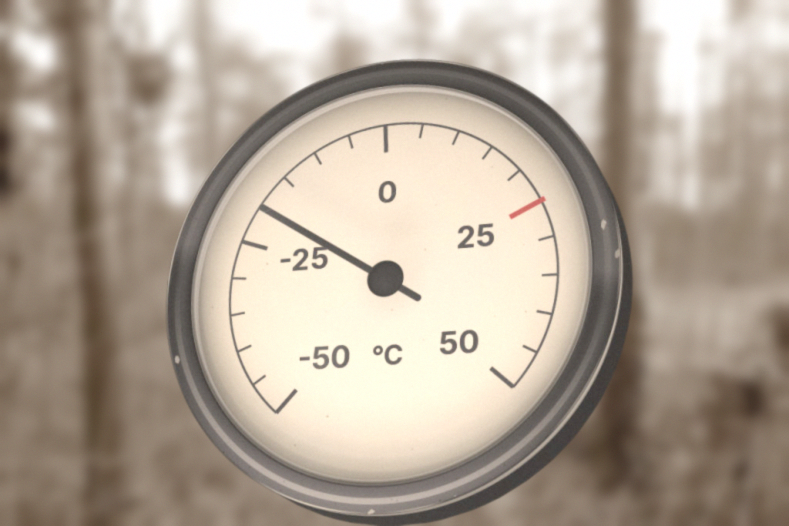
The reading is {"value": -20, "unit": "°C"}
